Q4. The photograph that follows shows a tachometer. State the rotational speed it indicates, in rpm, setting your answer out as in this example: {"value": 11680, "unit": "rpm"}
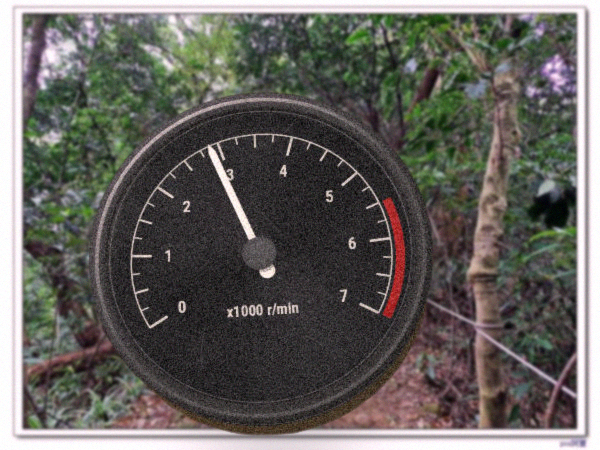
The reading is {"value": 2875, "unit": "rpm"}
